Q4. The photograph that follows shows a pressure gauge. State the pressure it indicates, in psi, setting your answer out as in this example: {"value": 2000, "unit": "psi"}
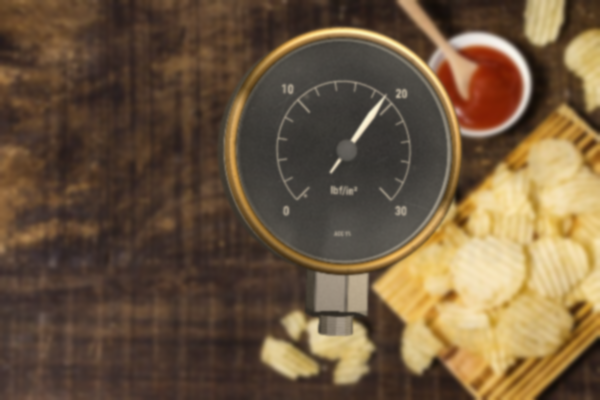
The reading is {"value": 19, "unit": "psi"}
